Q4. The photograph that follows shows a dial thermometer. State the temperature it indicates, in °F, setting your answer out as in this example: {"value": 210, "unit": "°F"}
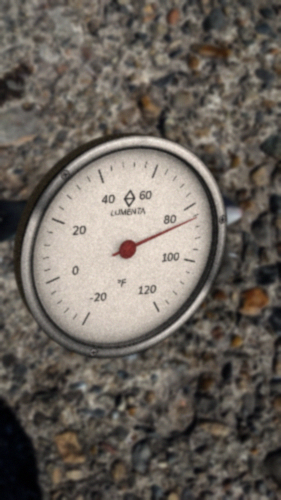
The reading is {"value": 84, "unit": "°F"}
